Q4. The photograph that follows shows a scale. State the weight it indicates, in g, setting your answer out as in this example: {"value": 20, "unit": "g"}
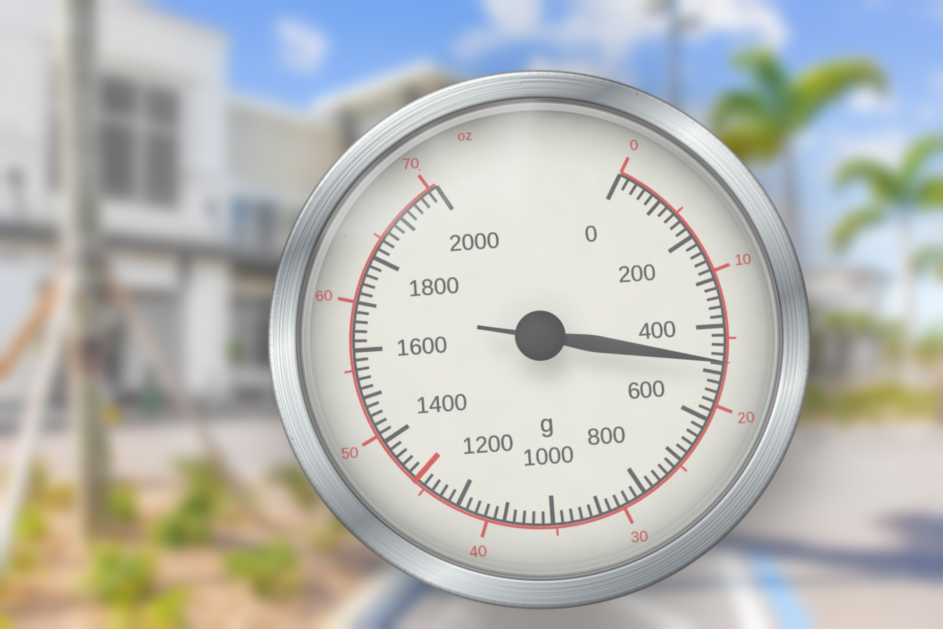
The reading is {"value": 480, "unit": "g"}
